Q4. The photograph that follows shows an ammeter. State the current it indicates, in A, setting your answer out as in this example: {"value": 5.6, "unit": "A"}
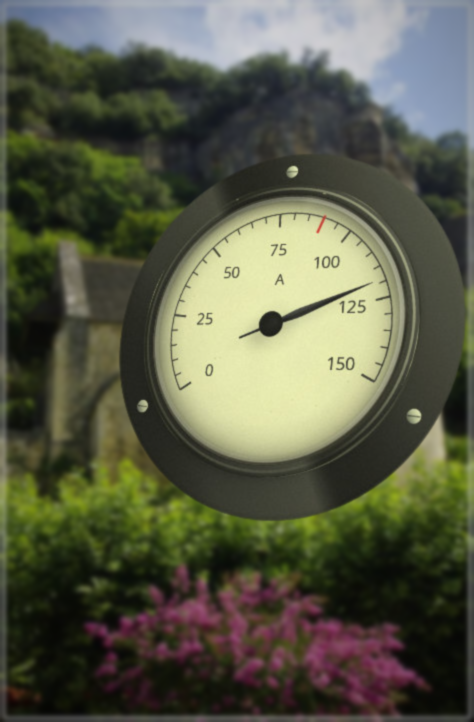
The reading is {"value": 120, "unit": "A"}
